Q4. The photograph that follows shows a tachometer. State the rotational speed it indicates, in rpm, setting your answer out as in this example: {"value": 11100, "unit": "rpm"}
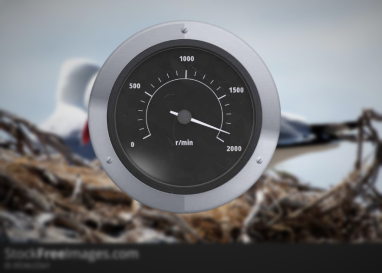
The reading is {"value": 1900, "unit": "rpm"}
